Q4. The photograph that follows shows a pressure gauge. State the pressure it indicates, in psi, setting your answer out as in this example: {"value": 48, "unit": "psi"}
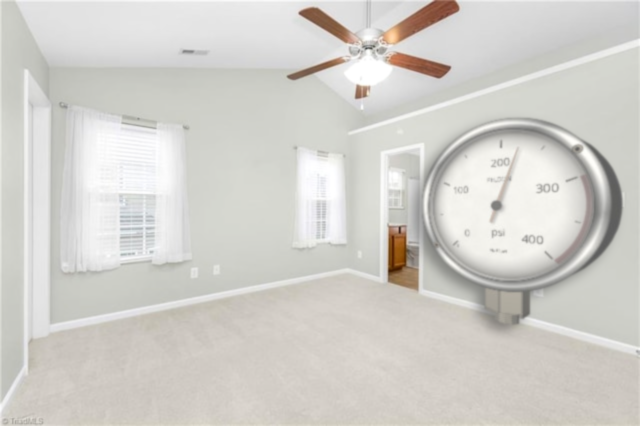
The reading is {"value": 225, "unit": "psi"}
